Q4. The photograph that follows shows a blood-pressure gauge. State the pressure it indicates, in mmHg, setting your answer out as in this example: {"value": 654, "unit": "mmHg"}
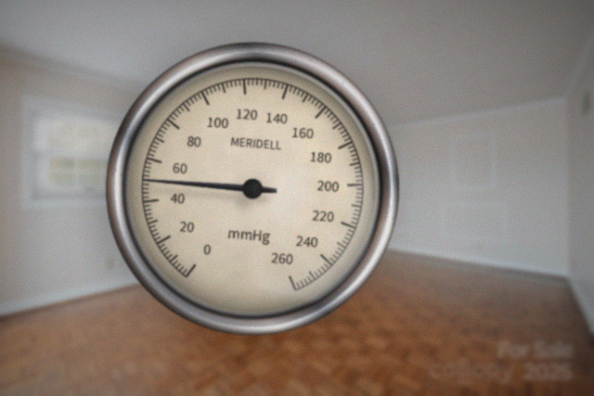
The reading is {"value": 50, "unit": "mmHg"}
